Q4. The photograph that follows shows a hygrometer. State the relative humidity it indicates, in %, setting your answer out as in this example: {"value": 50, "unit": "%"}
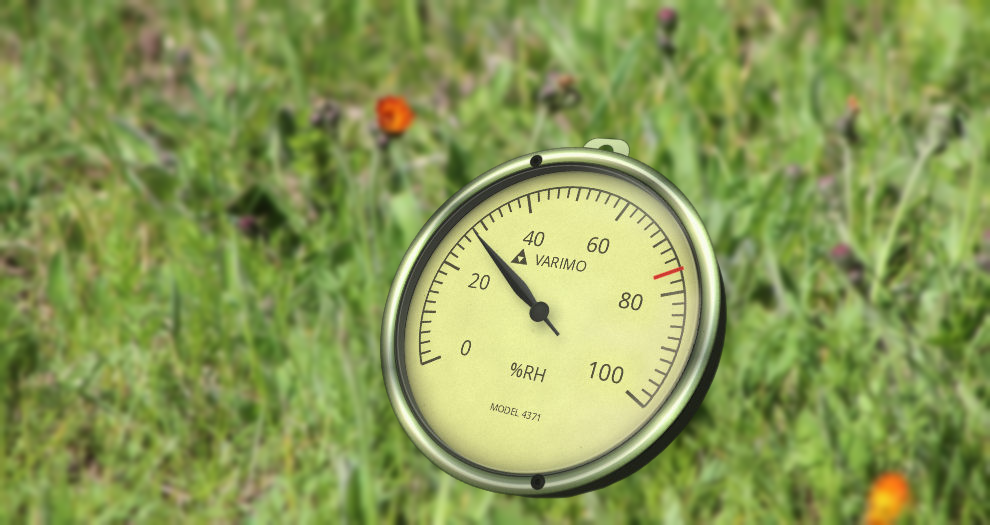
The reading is {"value": 28, "unit": "%"}
